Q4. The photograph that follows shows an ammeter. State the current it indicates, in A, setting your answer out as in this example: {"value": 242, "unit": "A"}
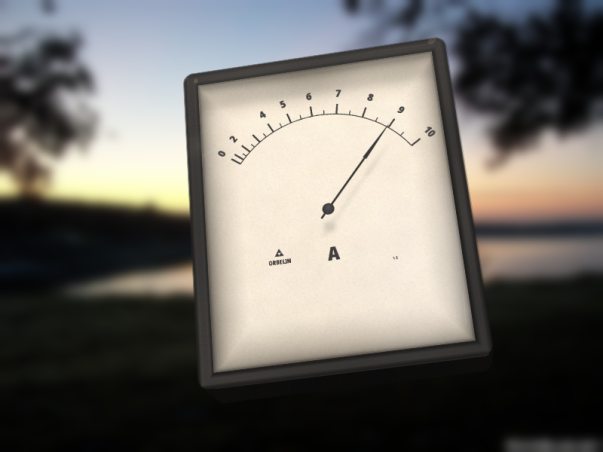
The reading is {"value": 9, "unit": "A"}
